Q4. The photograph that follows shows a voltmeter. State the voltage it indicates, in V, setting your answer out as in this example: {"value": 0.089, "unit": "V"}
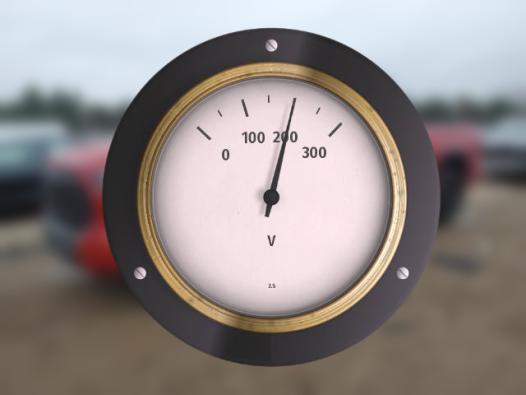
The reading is {"value": 200, "unit": "V"}
